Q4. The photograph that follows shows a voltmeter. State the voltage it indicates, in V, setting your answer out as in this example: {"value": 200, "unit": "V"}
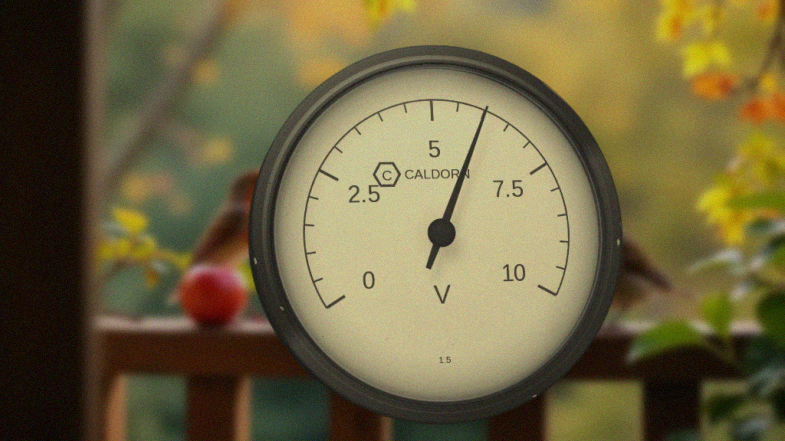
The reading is {"value": 6, "unit": "V"}
